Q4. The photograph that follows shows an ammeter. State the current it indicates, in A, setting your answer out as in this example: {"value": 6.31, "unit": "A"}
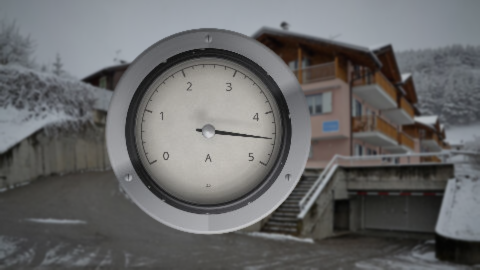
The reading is {"value": 4.5, "unit": "A"}
